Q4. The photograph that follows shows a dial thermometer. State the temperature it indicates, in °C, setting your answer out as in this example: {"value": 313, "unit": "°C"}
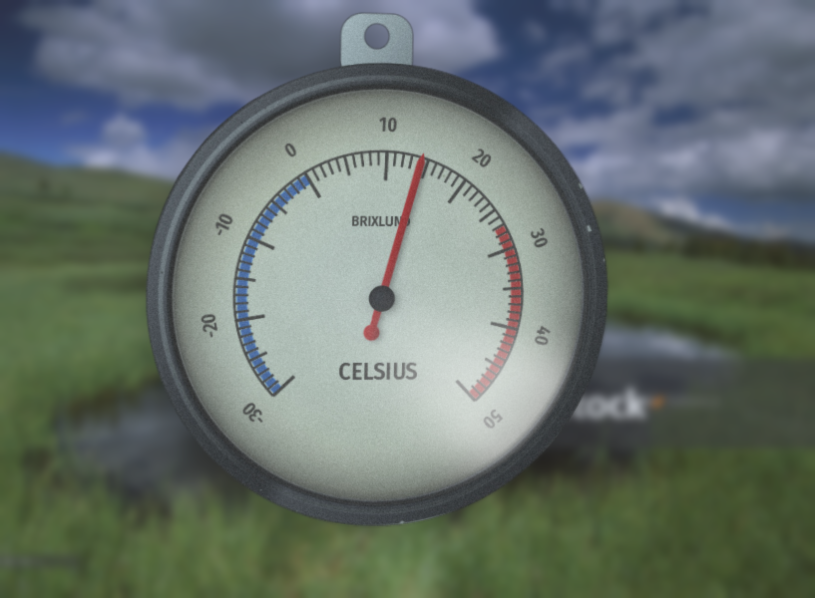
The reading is {"value": 14, "unit": "°C"}
